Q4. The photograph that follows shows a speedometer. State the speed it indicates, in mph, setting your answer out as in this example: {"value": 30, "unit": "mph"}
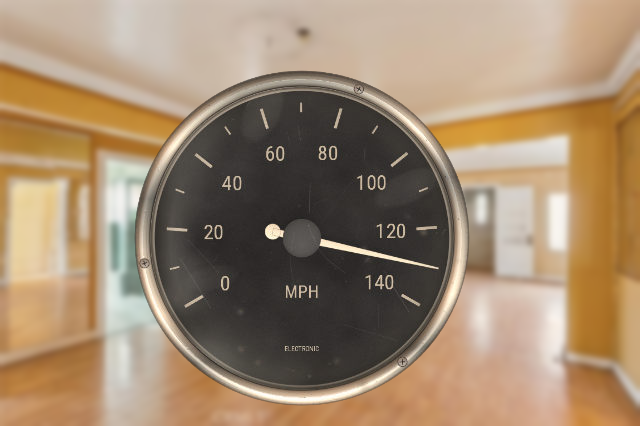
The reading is {"value": 130, "unit": "mph"}
